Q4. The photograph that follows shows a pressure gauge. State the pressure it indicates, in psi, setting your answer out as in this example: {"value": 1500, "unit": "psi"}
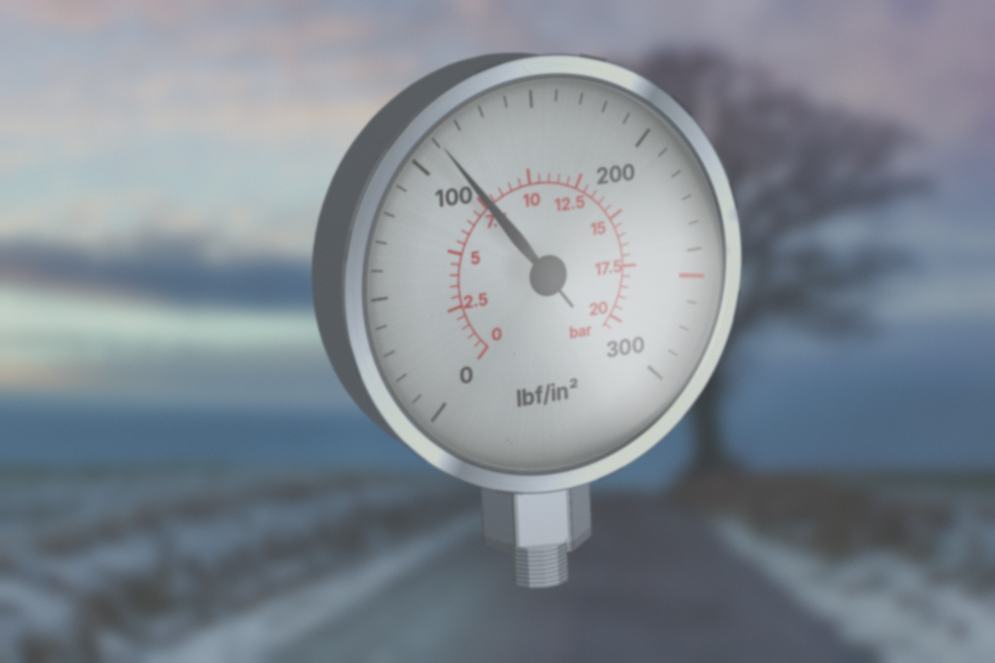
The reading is {"value": 110, "unit": "psi"}
